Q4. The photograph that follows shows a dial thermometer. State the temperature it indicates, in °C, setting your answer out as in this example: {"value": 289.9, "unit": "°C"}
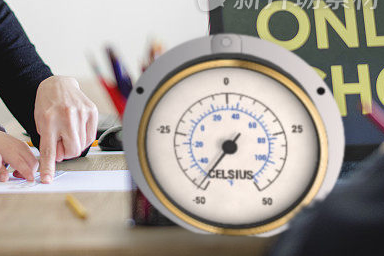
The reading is {"value": -47.5, "unit": "°C"}
